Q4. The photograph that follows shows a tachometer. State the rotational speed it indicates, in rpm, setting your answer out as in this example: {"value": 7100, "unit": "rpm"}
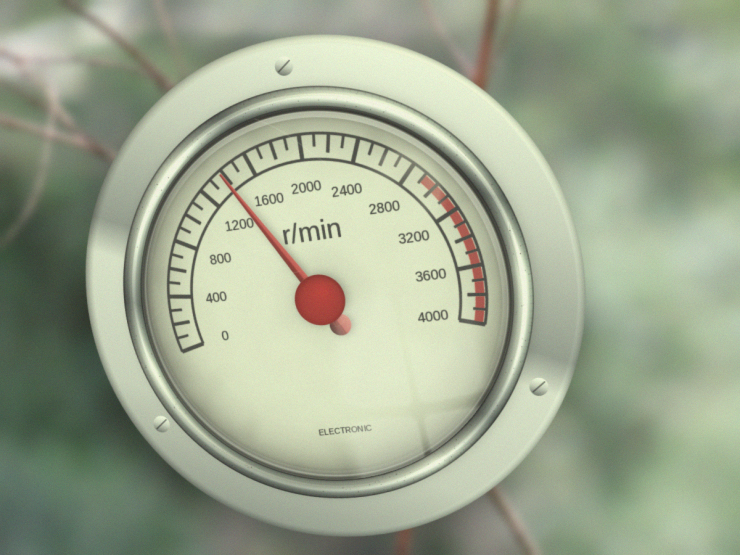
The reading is {"value": 1400, "unit": "rpm"}
